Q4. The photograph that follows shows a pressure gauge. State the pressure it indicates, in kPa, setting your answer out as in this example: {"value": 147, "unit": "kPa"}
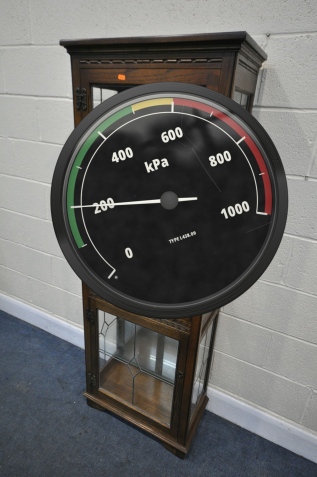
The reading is {"value": 200, "unit": "kPa"}
